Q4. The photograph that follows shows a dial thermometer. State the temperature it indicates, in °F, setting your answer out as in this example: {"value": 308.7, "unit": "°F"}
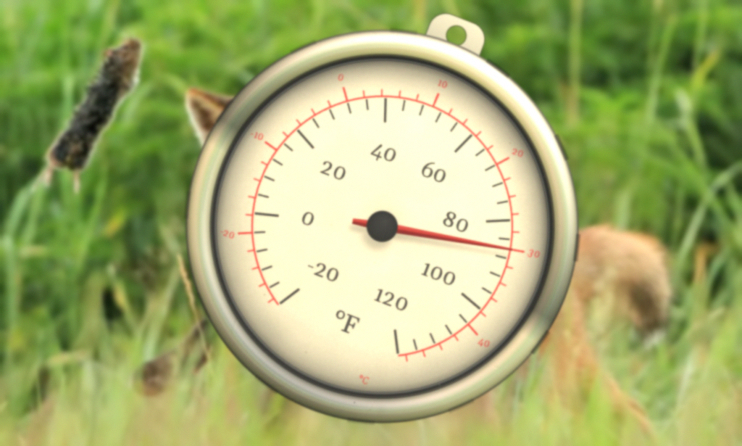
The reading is {"value": 86, "unit": "°F"}
